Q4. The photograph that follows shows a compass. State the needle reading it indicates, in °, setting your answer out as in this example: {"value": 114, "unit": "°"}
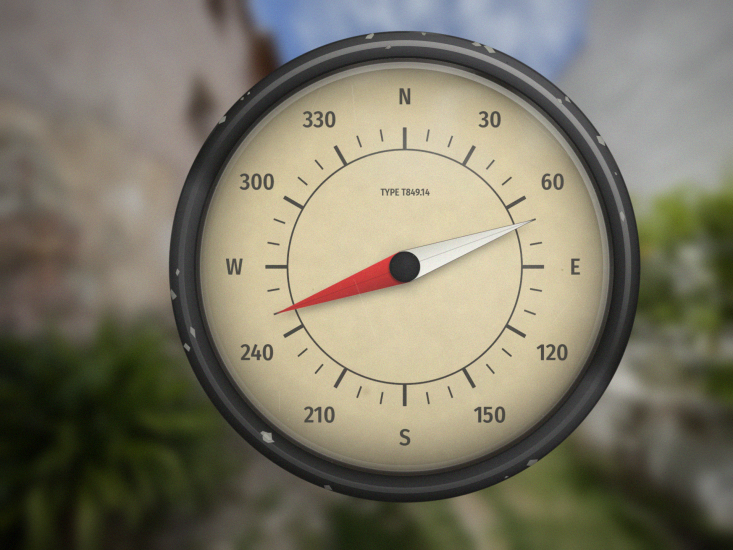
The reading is {"value": 250, "unit": "°"}
